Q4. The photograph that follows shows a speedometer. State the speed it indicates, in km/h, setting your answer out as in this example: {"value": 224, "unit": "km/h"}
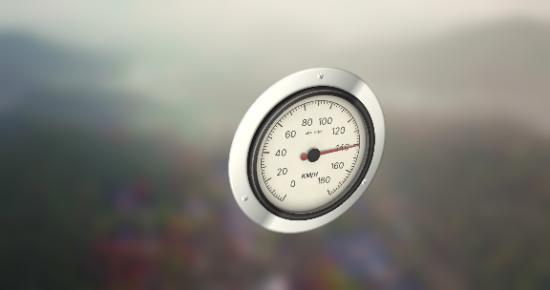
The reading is {"value": 140, "unit": "km/h"}
